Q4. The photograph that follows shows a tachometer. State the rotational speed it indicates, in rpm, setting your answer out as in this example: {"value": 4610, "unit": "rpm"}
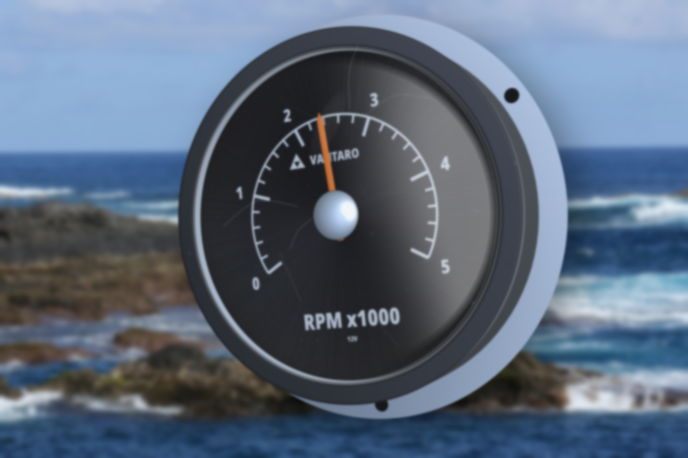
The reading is {"value": 2400, "unit": "rpm"}
